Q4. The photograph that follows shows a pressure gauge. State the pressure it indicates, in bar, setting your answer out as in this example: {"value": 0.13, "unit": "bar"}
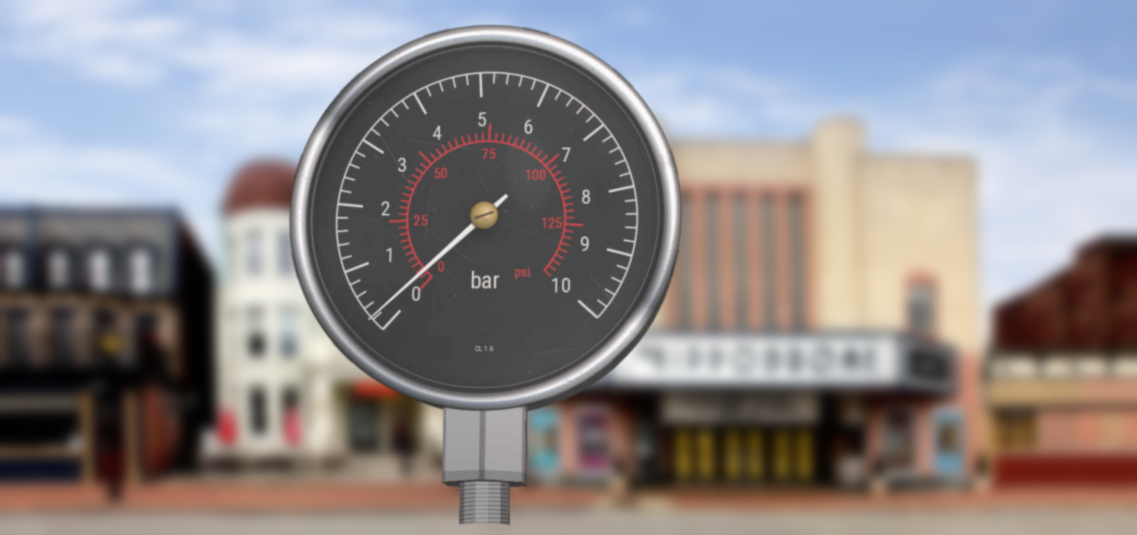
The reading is {"value": 0.2, "unit": "bar"}
